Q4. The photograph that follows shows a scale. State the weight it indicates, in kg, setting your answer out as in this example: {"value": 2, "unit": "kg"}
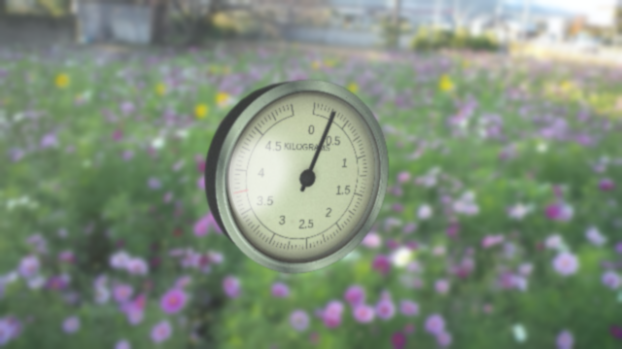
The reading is {"value": 0.25, "unit": "kg"}
